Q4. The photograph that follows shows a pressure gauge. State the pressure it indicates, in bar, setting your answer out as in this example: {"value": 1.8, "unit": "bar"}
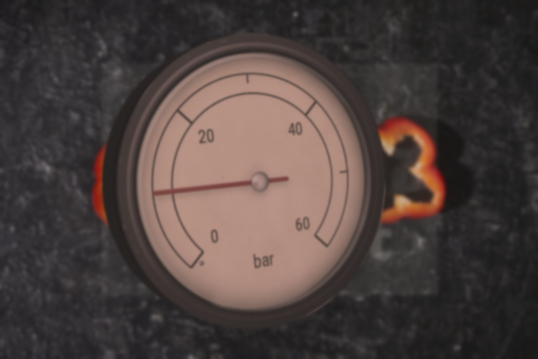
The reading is {"value": 10, "unit": "bar"}
